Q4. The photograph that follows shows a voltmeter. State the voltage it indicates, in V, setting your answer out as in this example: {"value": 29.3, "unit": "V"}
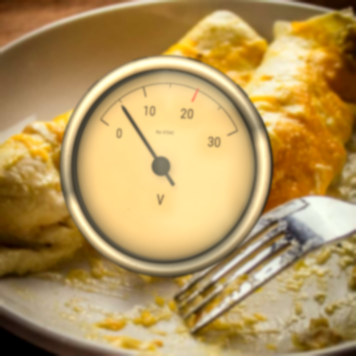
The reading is {"value": 5, "unit": "V"}
